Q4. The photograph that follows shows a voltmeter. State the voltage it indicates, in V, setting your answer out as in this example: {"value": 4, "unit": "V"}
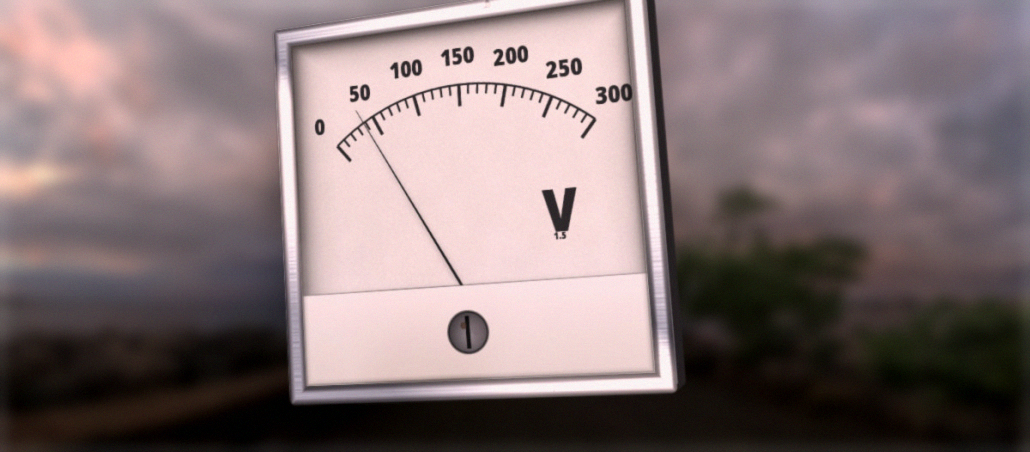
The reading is {"value": 40, "unit": "V"}
